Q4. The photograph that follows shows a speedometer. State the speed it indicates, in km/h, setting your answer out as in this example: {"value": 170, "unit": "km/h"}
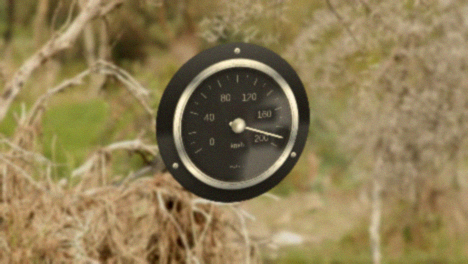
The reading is {"value": 190, "unit": "km/h"}
